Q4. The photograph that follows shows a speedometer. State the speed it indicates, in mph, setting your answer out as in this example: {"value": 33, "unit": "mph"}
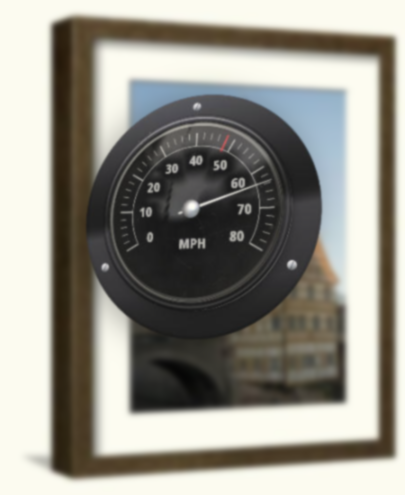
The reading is {"value": 64, "unit": "mph"}
